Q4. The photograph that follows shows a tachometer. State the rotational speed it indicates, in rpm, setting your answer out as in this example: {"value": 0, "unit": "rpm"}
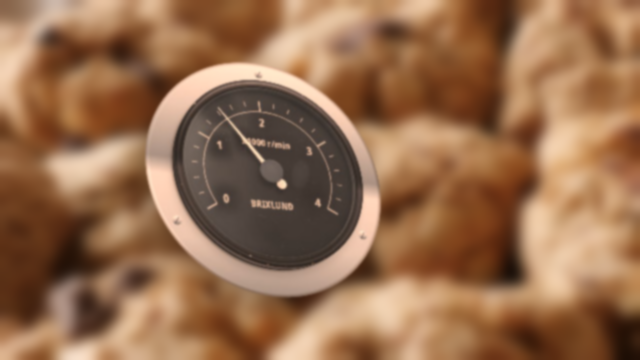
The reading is {"value": 1400, "unit": "rpm"}
